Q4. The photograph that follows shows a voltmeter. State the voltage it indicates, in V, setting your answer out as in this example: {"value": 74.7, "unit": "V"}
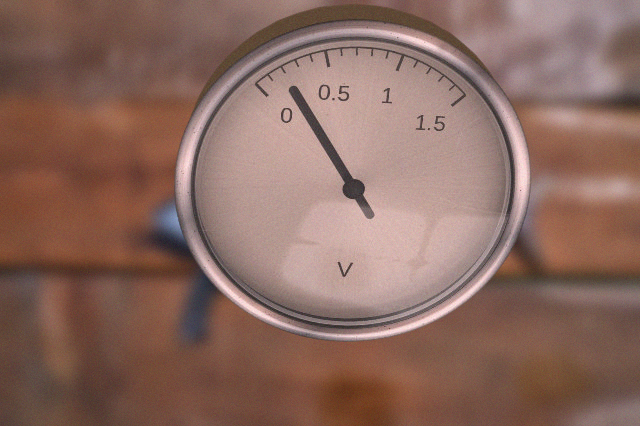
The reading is {"value": 0.2, "unit": "V"}
